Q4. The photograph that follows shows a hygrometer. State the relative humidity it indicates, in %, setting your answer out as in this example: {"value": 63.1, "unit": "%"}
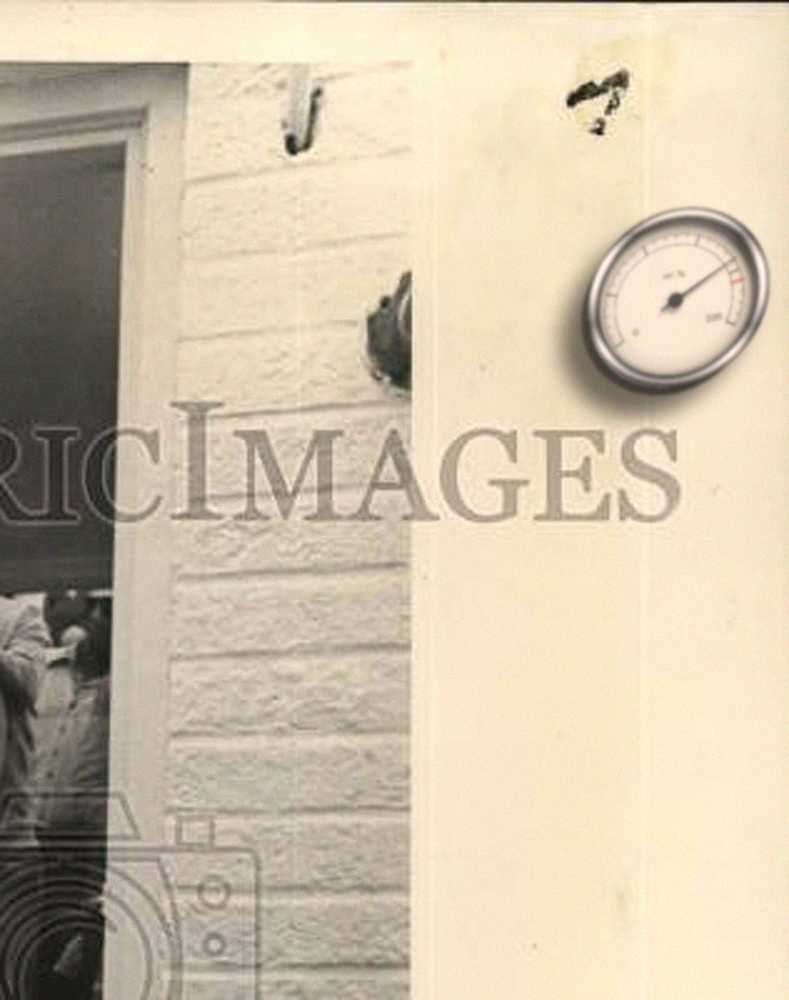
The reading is {"value": 76, "unit": "%"}
